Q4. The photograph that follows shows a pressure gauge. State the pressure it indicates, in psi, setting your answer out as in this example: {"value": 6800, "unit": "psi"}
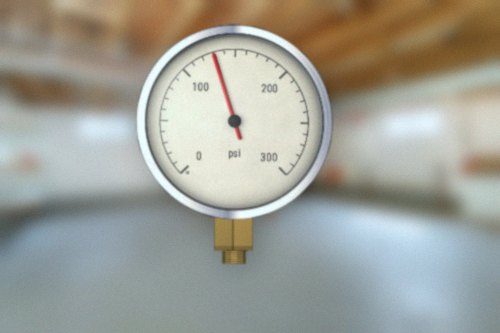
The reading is {"value": 130, "unit": "psi"}
